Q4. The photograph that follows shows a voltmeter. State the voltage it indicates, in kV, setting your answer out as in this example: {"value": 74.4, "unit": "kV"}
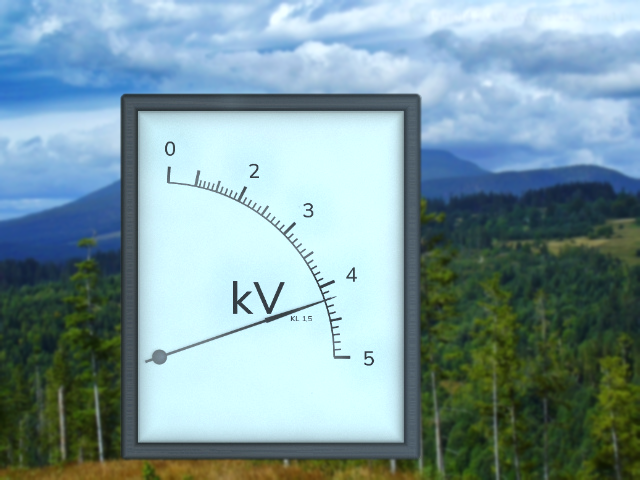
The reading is {"value": 4.2, "unit": "kV"}
